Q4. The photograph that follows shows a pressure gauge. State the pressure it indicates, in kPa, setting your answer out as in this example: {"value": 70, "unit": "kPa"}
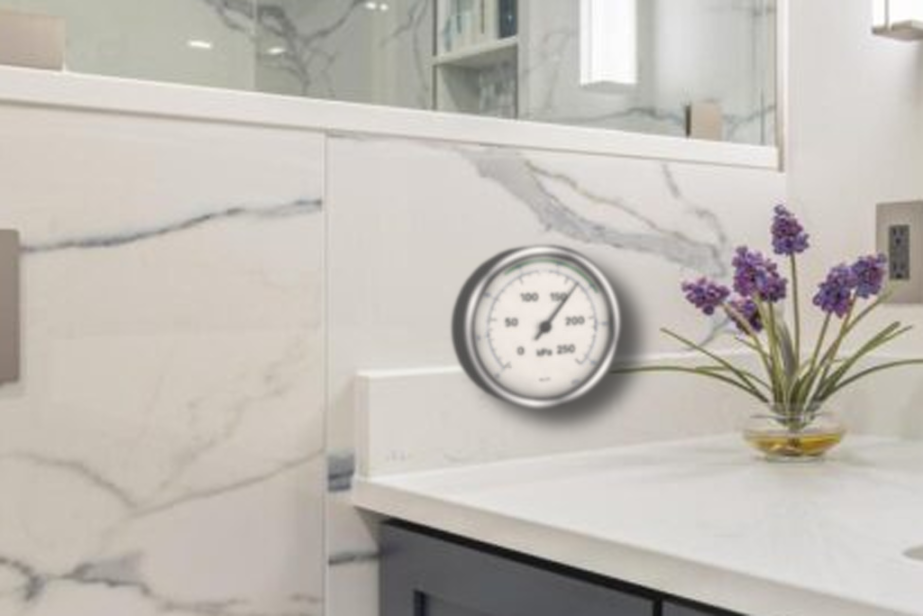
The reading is {"value": 160, "unit": "kPa"}
